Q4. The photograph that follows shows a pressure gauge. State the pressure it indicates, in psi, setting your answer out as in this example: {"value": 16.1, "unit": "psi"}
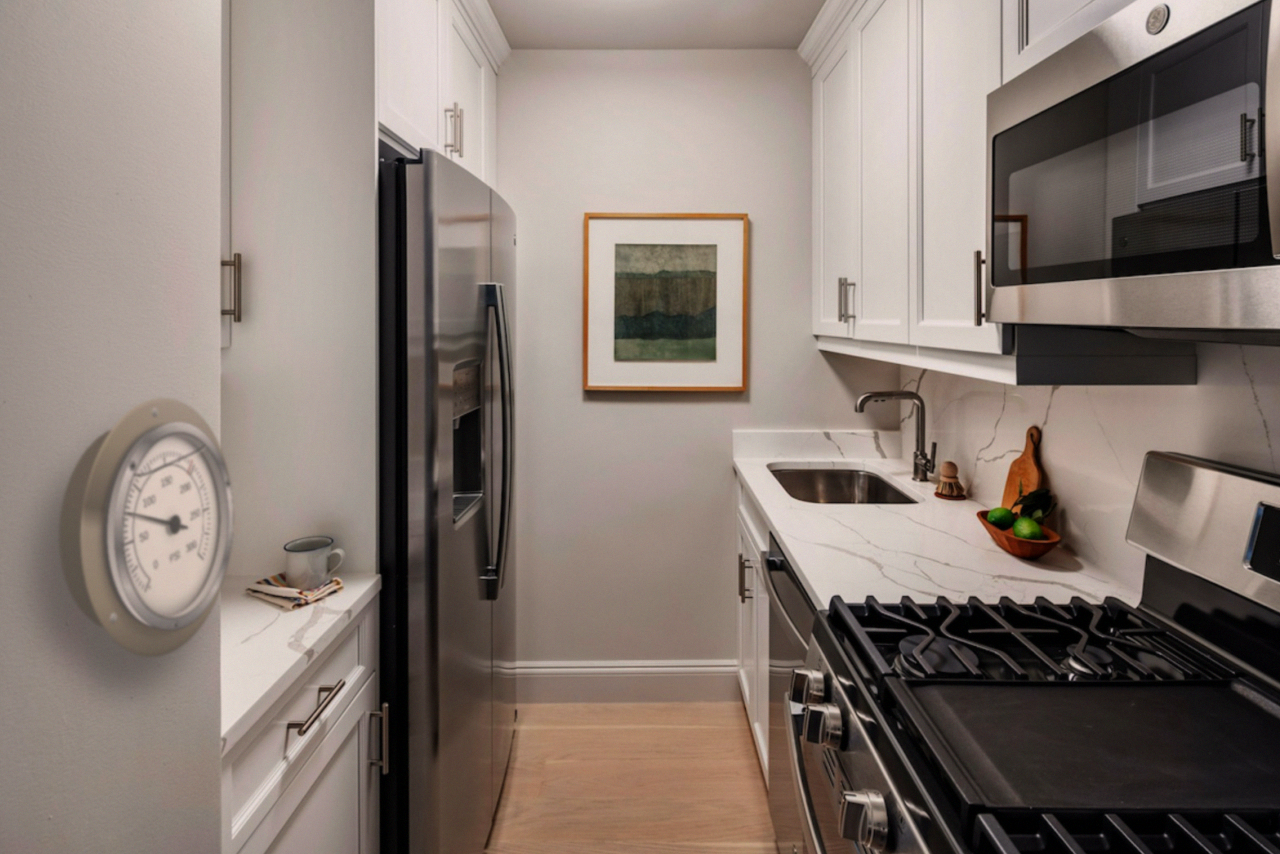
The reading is {"value": 75, "unit": "psi"}
